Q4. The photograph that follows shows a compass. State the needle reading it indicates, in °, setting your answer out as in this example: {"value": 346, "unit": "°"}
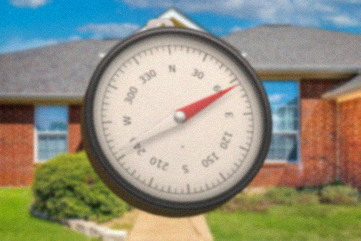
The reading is {"value": 65, "unit": "°"}
